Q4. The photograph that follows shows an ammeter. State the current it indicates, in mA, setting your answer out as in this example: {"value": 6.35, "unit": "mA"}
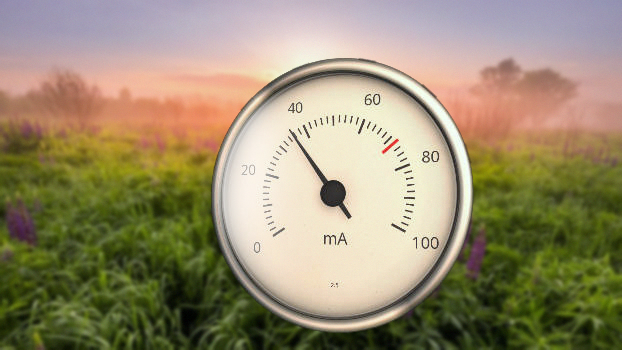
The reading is {"value": 36, "unit": "mA"}
